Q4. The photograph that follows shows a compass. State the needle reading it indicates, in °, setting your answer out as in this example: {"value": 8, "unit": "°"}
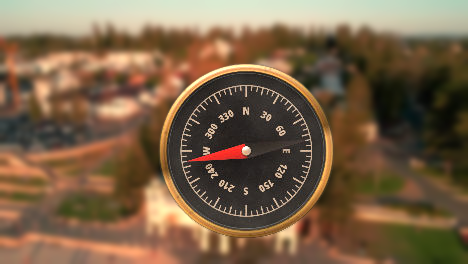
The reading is {"value": 260, "unit": "°"}
